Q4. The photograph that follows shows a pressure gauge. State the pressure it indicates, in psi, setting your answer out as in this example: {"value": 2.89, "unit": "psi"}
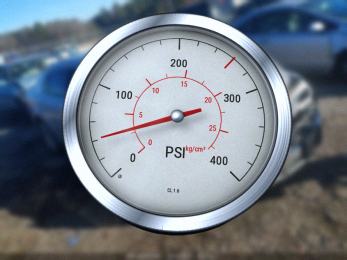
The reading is {"value": 40, "unit": "psi"}
